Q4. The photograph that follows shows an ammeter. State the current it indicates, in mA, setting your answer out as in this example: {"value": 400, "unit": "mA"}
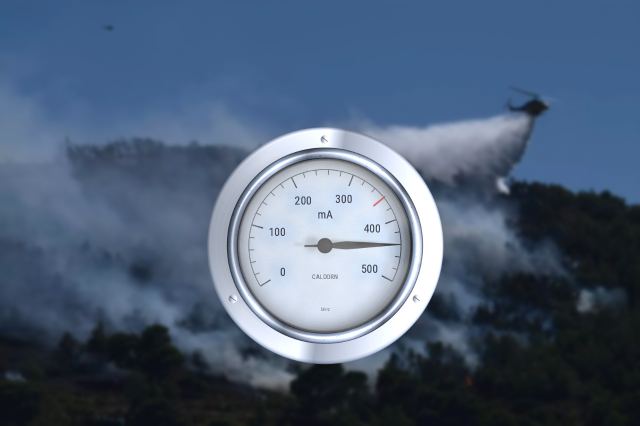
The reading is {"value": 440, "unit": "mA"}
